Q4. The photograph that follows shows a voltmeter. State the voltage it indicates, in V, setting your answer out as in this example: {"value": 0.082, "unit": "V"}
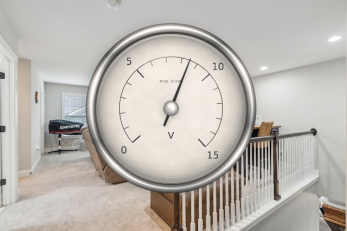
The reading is {"value": 8.5, "unit": "V"}
